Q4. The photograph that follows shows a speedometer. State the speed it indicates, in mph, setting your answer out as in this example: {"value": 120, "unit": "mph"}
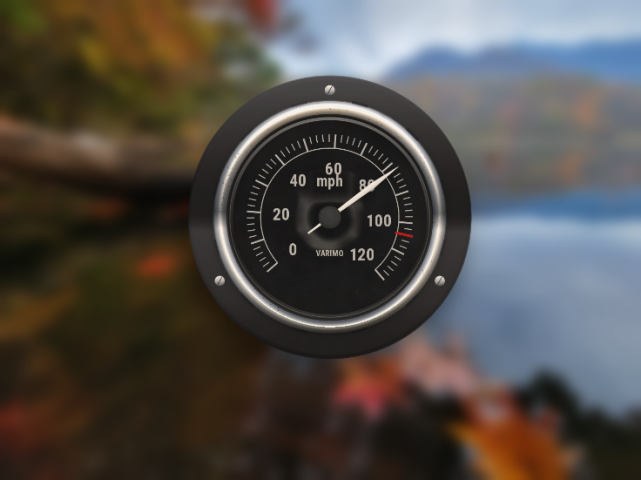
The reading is {"value": 82, "unit": "mph"}
